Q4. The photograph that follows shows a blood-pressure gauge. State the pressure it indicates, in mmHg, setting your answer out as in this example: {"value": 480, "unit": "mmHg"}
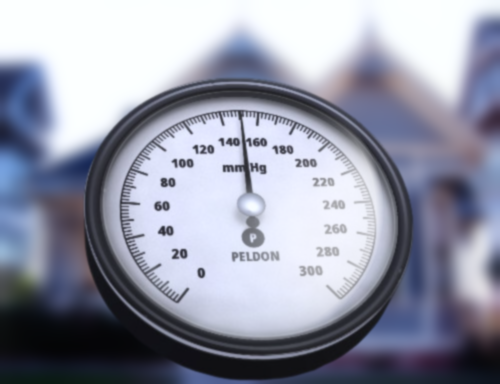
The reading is {"value": 150, "unit": "mmHg"}
